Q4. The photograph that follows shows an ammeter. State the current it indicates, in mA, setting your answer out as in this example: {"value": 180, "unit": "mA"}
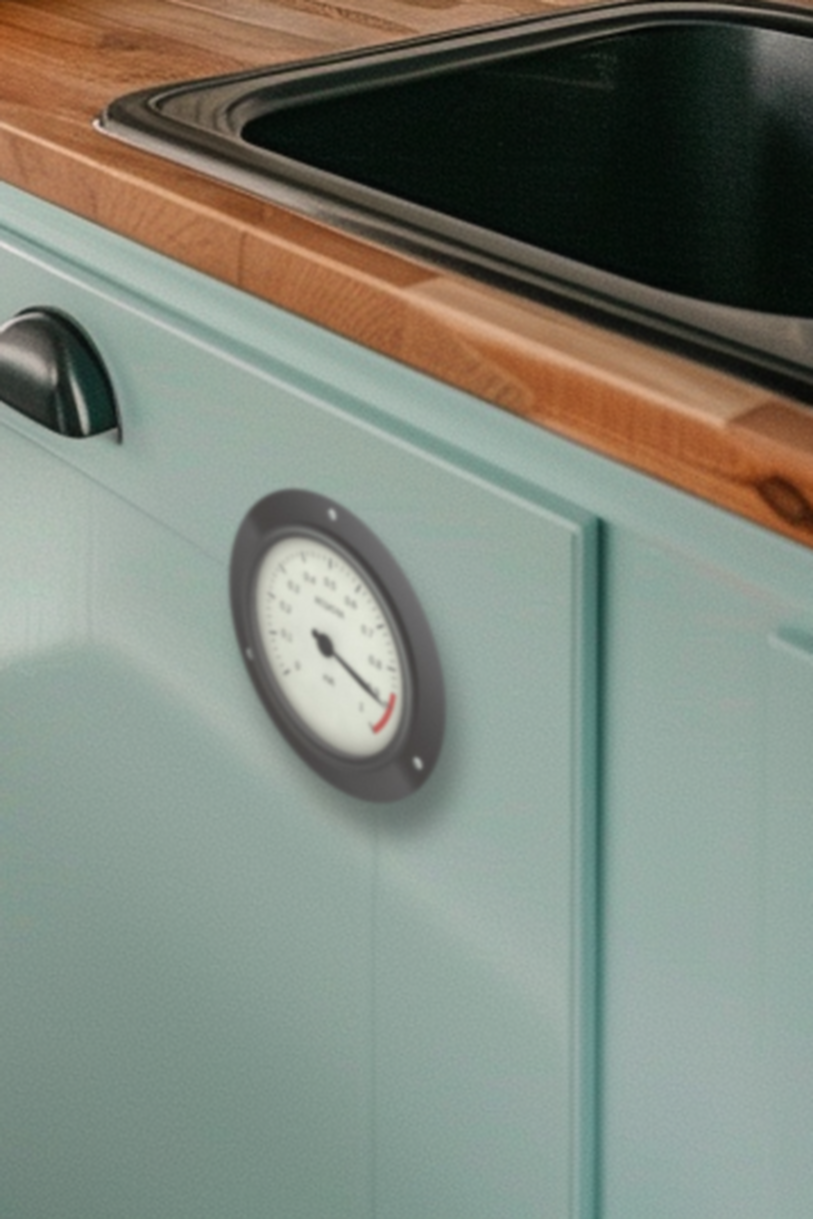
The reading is {"value": 0.9, "unit": "mA"}
